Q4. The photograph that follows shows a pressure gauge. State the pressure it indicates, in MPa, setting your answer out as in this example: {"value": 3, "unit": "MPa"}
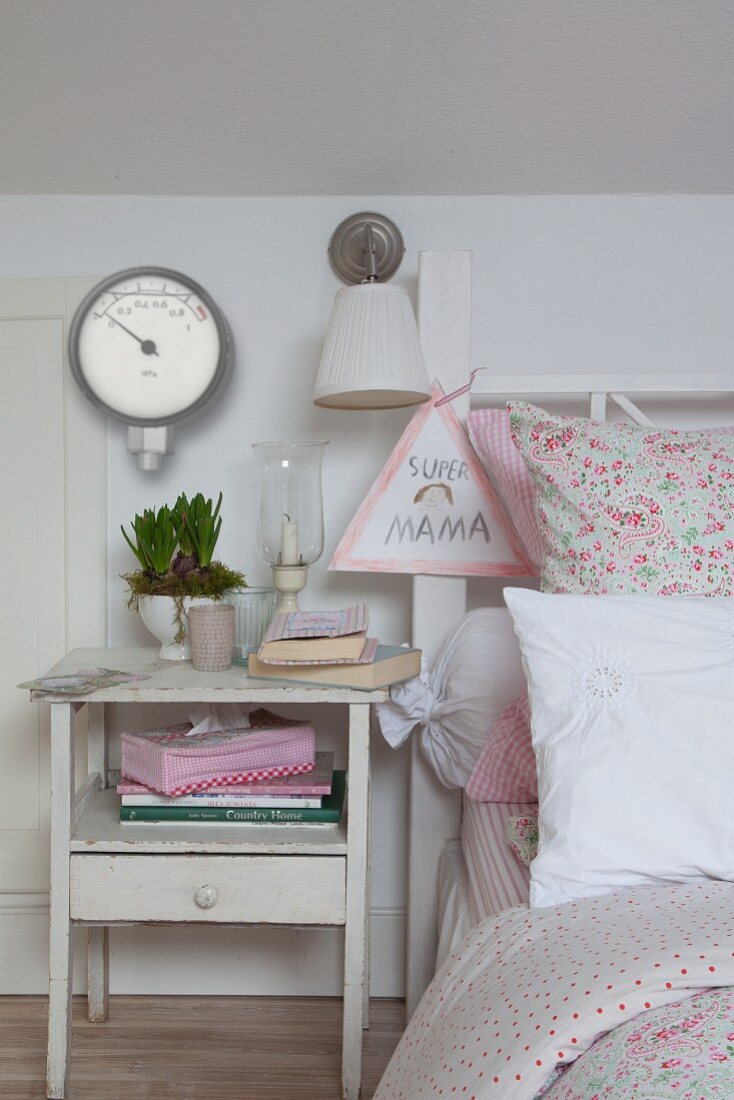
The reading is {"value": 0.05, "unit": "MPa"}
